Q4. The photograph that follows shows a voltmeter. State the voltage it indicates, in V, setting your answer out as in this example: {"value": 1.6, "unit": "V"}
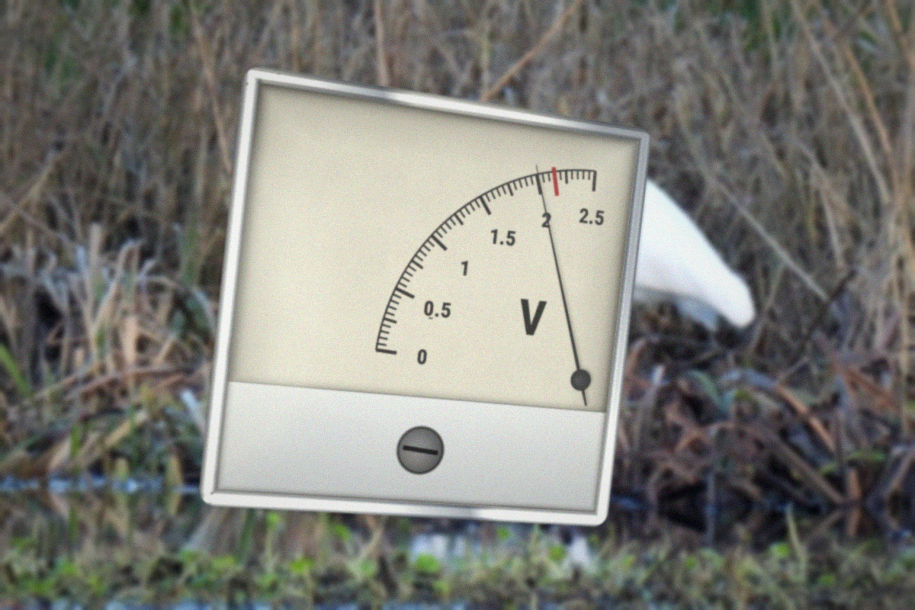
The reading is {"value": 2, "unit": "V"}
